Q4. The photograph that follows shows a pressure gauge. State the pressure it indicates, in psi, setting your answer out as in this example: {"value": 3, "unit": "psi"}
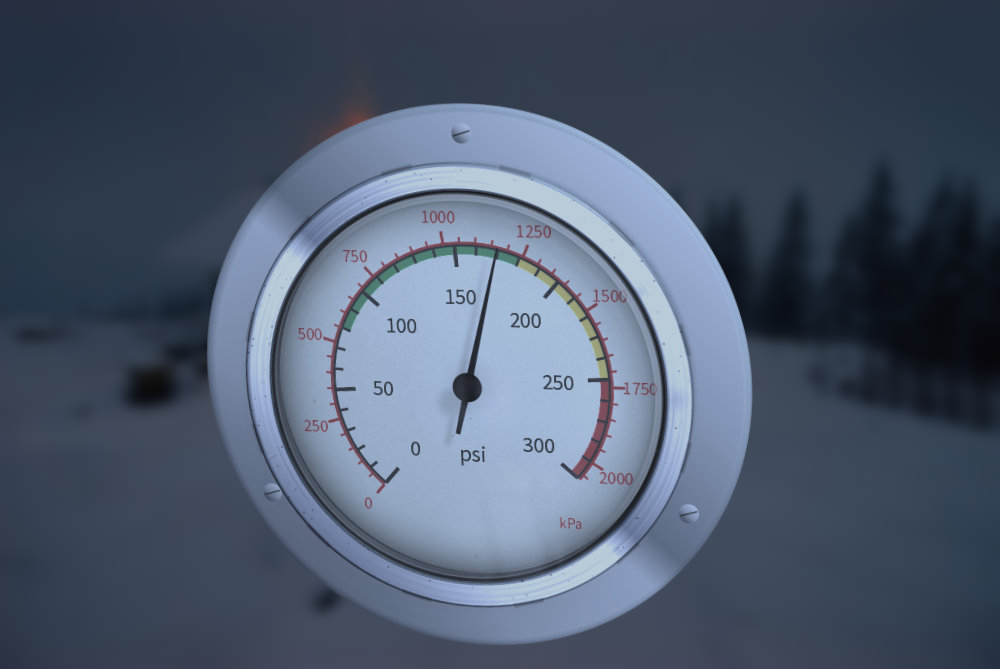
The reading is {"value": 170, "unit": "psi"}
